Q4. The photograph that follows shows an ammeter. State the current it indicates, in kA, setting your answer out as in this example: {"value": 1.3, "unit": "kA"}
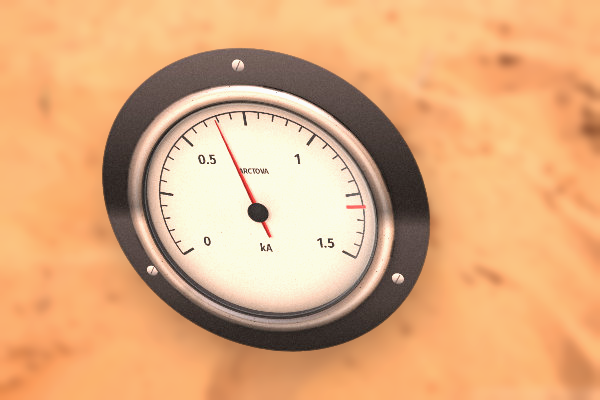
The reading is {"value": 0.65, "unit": "kA"}
